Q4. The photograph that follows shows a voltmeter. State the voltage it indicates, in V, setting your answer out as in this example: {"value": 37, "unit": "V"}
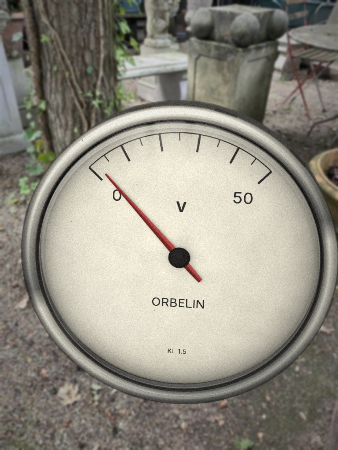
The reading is {"value": 2.5, "unit": "V"}
